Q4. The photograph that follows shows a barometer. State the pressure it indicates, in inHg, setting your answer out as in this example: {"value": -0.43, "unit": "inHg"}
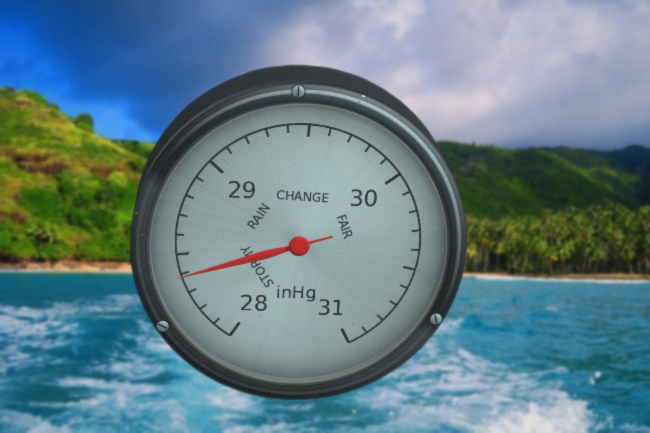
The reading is {"value": 28.4, "unit": "inHg"}
